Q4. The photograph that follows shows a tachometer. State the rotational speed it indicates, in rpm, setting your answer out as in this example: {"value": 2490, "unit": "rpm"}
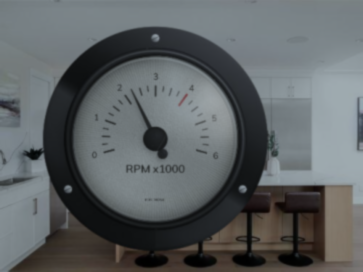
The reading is {"value": 2250, "unit": "rpm"}
